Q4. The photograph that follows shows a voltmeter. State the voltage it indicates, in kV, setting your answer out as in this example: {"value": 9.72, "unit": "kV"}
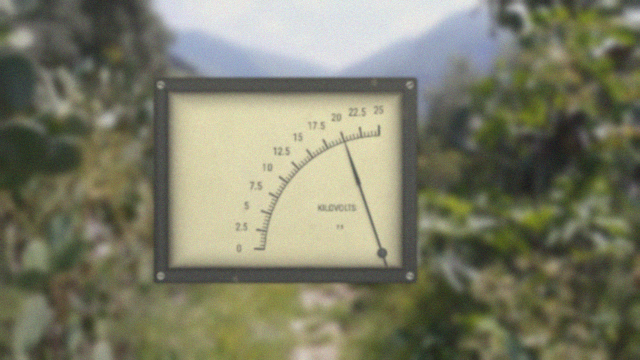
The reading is {"value": 20, "unit": "kV"}
